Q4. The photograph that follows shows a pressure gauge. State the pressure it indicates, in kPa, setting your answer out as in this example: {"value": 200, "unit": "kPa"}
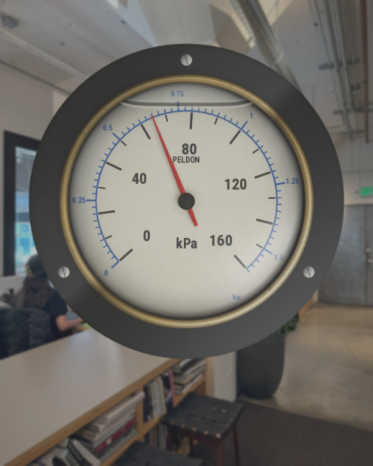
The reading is {"value": 65, "unit": "kPa"}
